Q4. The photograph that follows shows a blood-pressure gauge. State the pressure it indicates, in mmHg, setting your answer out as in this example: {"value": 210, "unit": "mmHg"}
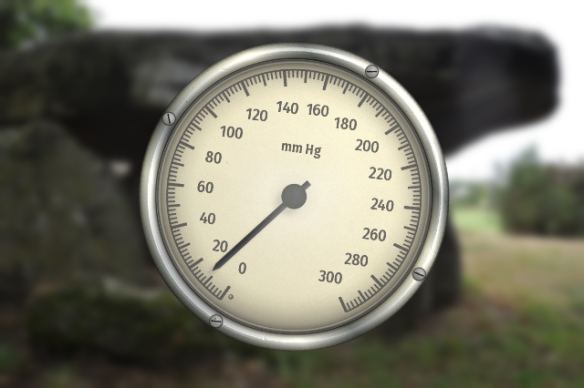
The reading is {"value": 12, "unit": "mmHg"}
